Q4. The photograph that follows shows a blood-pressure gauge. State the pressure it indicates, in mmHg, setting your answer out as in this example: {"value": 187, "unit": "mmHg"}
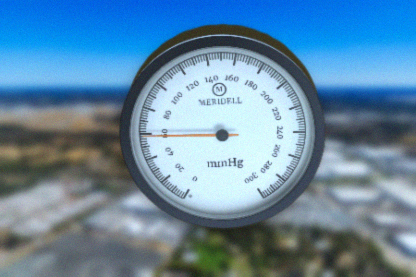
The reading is {"value": 60, "unit": "mmHg"}
